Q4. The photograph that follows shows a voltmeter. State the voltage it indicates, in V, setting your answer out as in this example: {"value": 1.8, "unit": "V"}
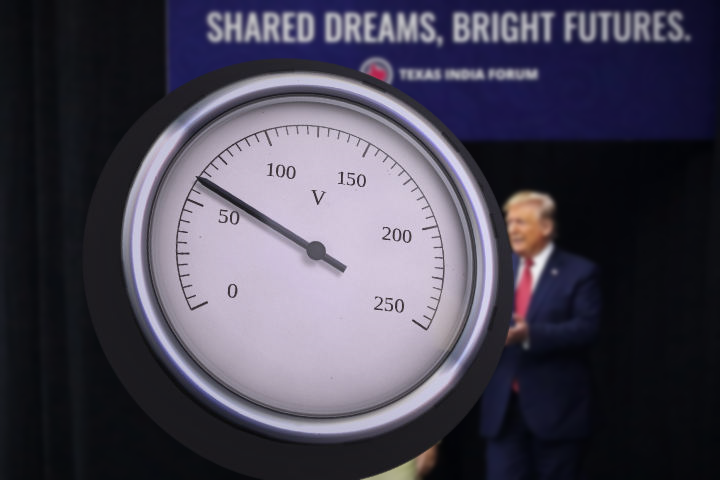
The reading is {"value": 60, "unit": "V"}
